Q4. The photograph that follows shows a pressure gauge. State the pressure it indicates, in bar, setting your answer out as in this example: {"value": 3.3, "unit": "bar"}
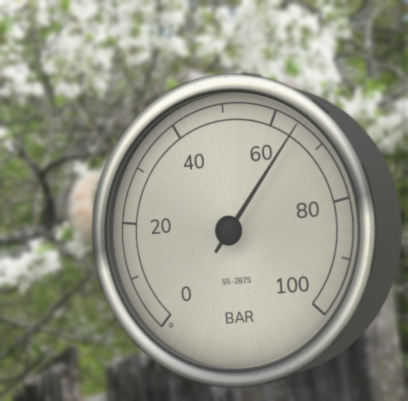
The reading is {"value": 65, "unit": "bar"}
